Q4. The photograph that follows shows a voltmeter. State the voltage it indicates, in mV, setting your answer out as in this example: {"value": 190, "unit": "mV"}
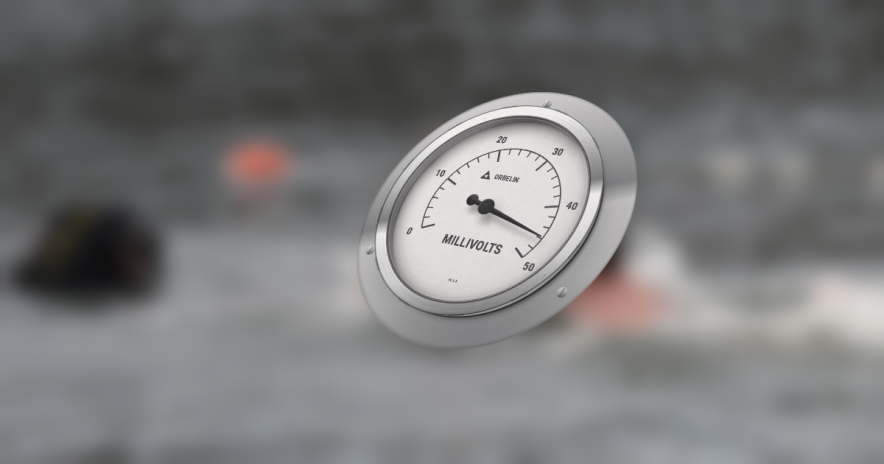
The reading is {"value": 46, "unit": "mV"}
